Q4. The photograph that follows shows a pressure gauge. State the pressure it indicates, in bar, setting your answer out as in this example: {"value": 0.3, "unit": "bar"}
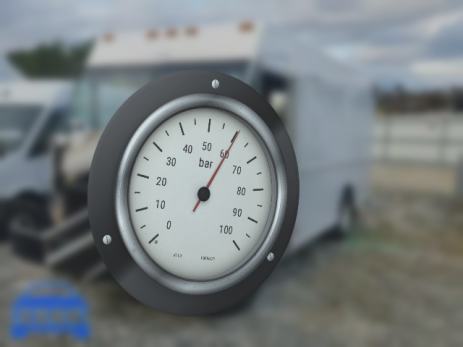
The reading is {"value": 60, "unit": "bar"}
